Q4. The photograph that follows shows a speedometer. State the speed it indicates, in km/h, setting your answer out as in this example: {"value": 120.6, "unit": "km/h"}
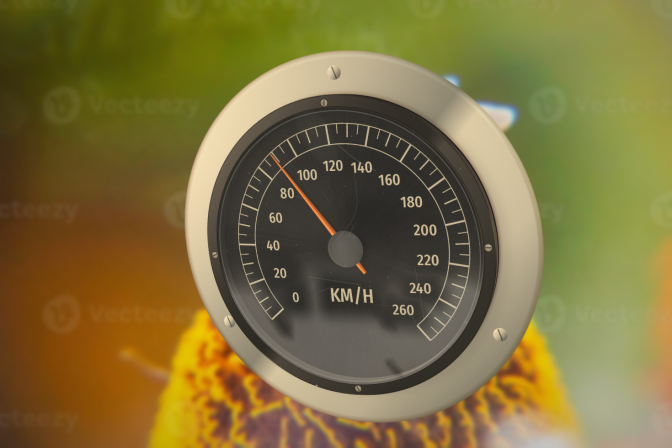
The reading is {"value": 90, "unit": "km/h"}
